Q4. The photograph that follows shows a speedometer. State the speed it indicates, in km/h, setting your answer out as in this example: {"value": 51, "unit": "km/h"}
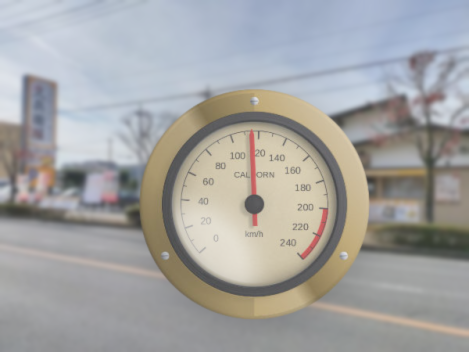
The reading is {"value": 115, "unit": "km/h"}
